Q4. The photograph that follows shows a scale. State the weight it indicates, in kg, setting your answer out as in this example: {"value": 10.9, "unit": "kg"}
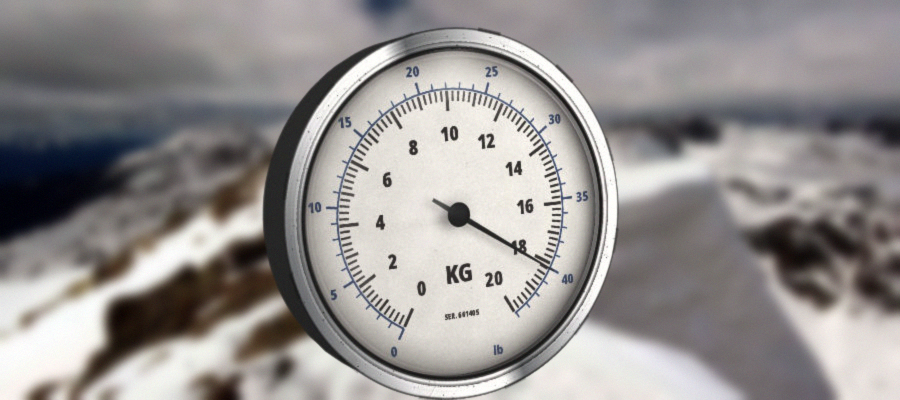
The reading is {"value": 18.2, "unit": "kg"}
